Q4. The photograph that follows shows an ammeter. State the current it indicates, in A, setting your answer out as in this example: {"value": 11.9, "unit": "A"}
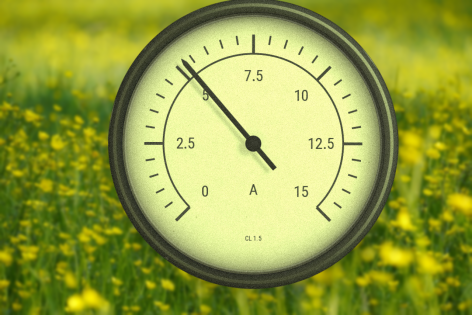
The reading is {"value": 5.25, "unit": "A"}
